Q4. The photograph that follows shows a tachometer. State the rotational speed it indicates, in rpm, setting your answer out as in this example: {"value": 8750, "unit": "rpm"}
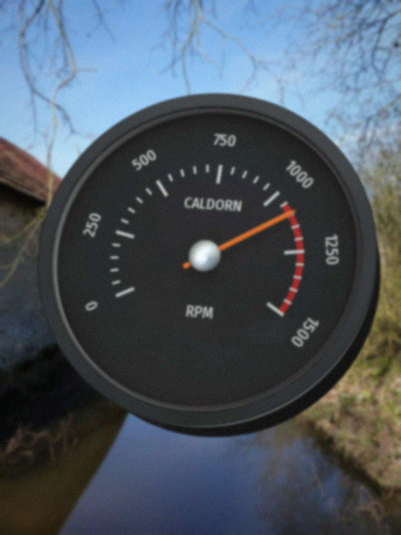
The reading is {"value": 1100, "unit": "rpm"}
